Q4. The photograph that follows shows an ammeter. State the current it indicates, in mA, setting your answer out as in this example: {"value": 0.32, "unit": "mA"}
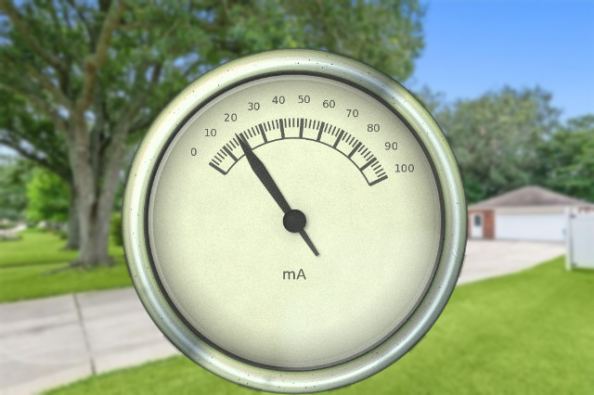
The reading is {"value": 18, "unit": "mA"}
